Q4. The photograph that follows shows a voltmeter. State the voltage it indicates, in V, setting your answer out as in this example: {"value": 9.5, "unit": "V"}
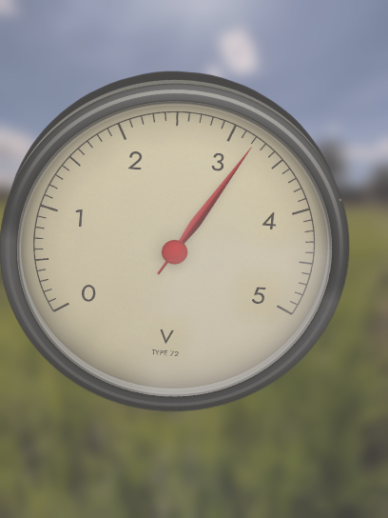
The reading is {"value": 3.2, "unit": "V"}
